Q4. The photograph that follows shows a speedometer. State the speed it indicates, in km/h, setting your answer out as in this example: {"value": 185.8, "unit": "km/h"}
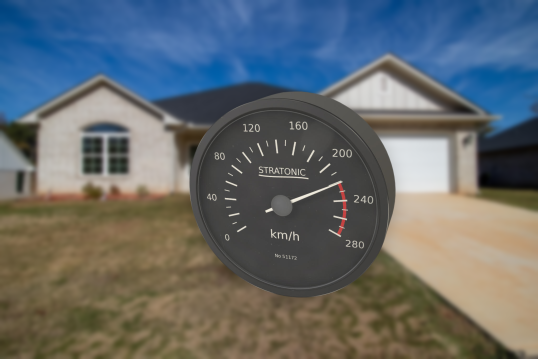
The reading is {"value": 220, "unit": "km/h"}
